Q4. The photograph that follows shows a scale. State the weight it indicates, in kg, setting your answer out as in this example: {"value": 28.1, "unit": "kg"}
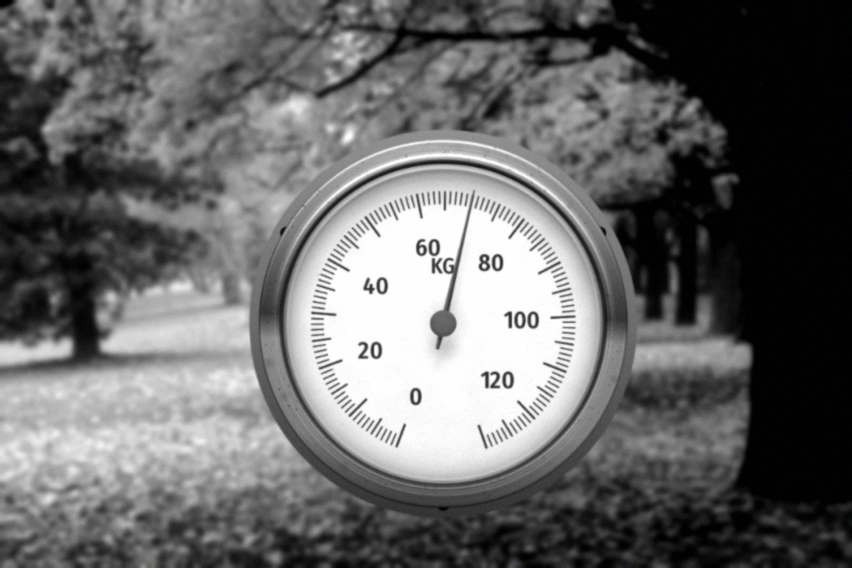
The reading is {"value": 70, "unit": "kg"}
